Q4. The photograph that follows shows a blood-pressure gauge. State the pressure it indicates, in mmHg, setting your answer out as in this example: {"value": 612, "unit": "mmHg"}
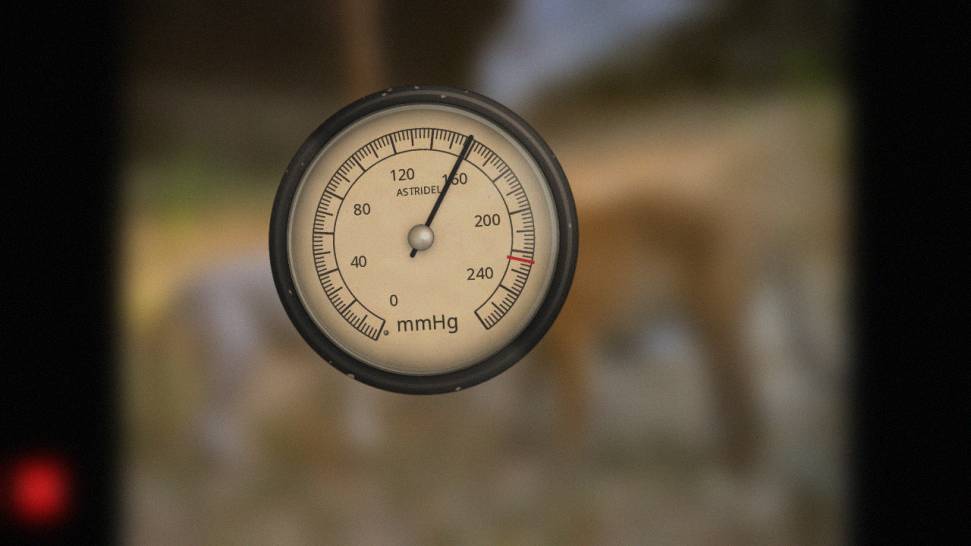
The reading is {"value": 158, "unit": "mmHg"}
